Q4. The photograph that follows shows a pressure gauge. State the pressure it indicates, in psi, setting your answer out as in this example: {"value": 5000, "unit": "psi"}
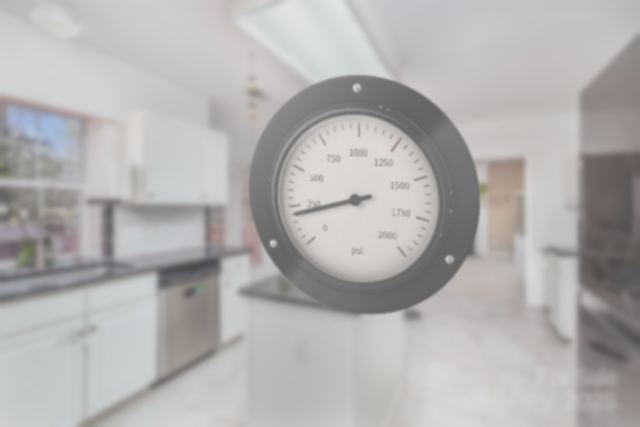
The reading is {"value": 200, "unit": "psi"}
